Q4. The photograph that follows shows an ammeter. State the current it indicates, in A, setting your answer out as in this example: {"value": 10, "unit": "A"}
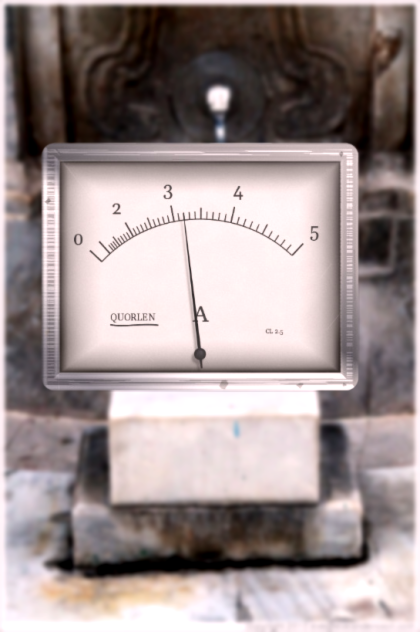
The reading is {"value": 3.2, "unit": "A"}
